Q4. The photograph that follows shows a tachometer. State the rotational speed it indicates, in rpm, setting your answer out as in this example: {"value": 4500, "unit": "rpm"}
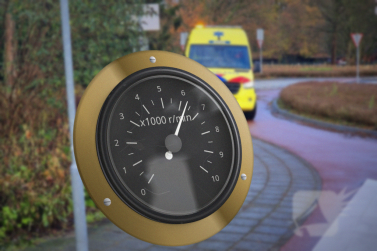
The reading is {"value": 6250, "unit": "rpm"}
